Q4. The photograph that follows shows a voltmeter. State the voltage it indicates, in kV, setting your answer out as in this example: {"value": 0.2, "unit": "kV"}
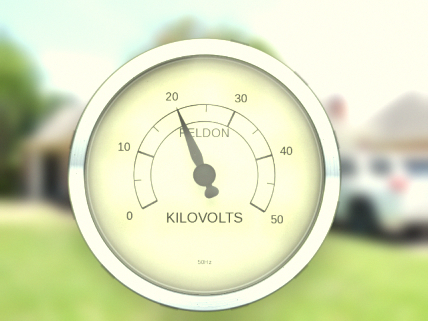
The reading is {"value": 20, "unit": "kV"}
